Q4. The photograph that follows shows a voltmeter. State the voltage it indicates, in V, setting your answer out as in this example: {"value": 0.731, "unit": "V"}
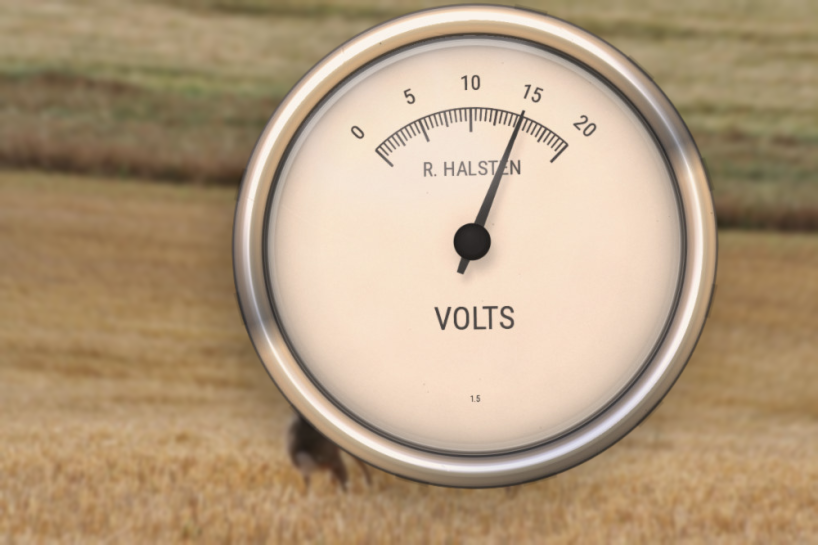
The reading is {"value": 15, "unit": "V"}
